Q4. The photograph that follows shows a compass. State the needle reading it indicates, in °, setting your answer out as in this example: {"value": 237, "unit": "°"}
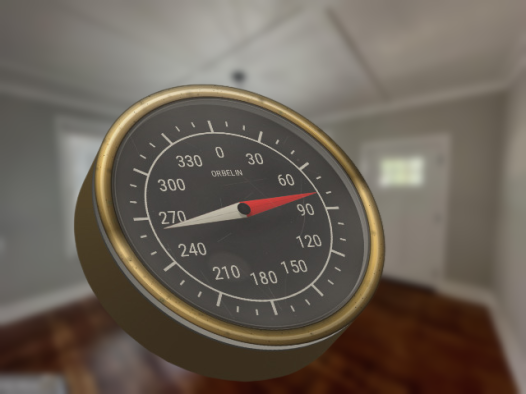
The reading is {"value": 80, "unit": "°"}
